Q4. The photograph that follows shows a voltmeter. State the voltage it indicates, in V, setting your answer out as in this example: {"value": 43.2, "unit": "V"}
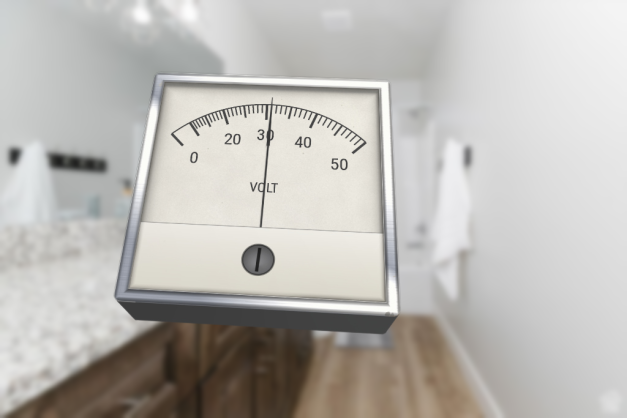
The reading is {"value": 31, "unit": "V"}
